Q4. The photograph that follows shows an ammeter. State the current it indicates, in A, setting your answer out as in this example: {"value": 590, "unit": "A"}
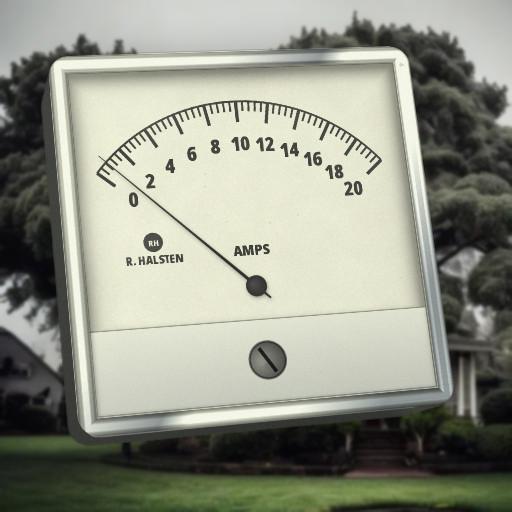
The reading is {"value": 0.8, "unit": "A"}
